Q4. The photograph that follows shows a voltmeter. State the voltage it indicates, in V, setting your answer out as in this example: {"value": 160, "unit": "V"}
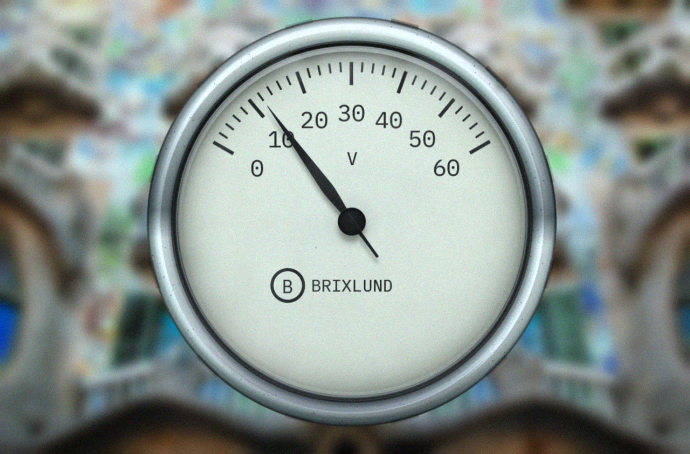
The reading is {"value": 12, "unit": "V"}
